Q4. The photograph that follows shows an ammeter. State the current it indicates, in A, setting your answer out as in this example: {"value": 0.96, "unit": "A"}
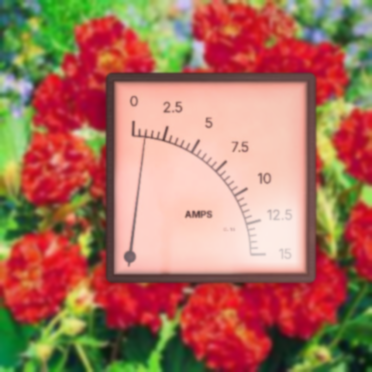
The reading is {"value": 1, "unit": "A"}
